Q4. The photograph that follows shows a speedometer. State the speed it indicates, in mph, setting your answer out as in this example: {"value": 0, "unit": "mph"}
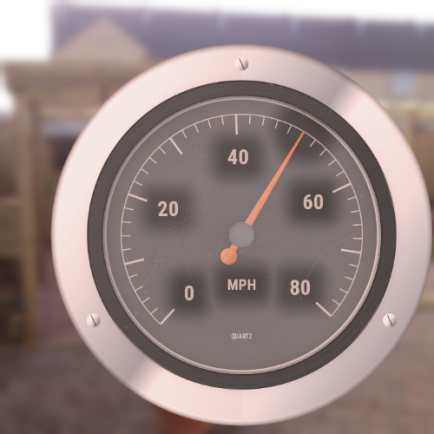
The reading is {"value": 50, "unit": "mph"}
